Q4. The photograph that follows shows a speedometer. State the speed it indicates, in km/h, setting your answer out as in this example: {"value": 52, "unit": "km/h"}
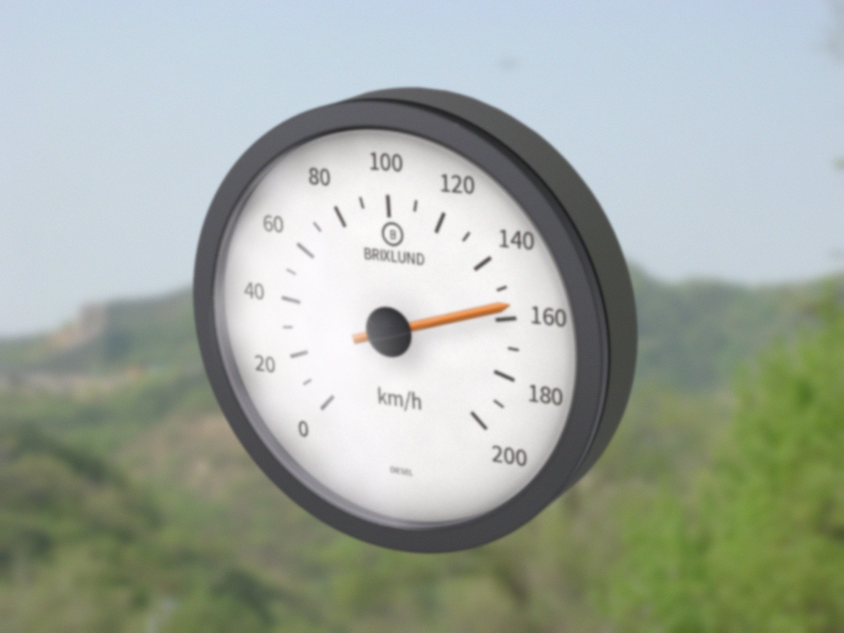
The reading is {"value": 155, "unit": "km/h"}
